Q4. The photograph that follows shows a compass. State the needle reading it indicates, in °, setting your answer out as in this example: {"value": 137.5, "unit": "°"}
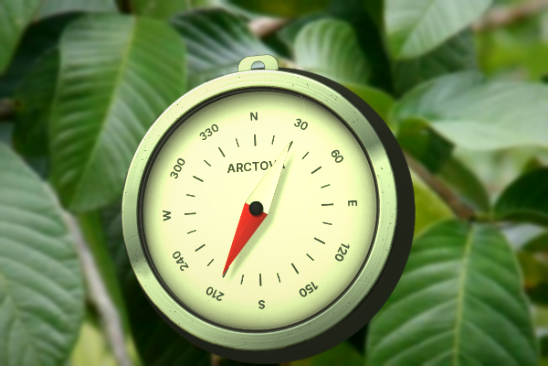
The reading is {"value": 210, "unit": "°"}
